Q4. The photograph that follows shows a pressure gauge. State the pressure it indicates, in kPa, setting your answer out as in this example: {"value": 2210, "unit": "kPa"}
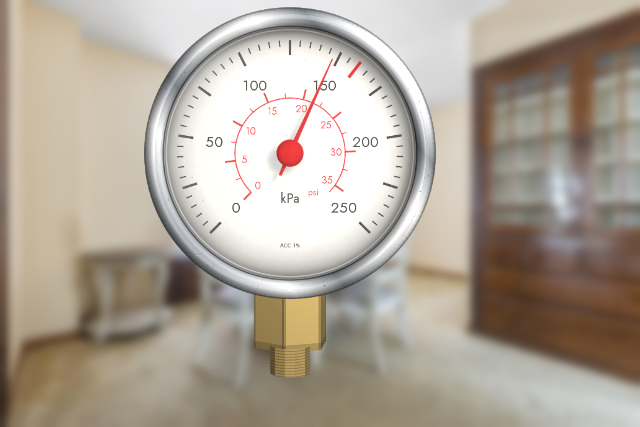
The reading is {"value": 147.5, "unit": "kPa"}
